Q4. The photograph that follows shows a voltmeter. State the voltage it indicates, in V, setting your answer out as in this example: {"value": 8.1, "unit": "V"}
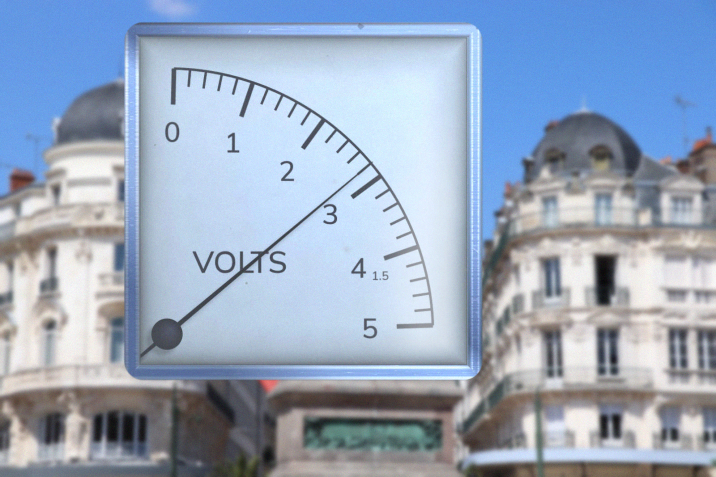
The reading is {"value": 2.8, "unit": "V"}
